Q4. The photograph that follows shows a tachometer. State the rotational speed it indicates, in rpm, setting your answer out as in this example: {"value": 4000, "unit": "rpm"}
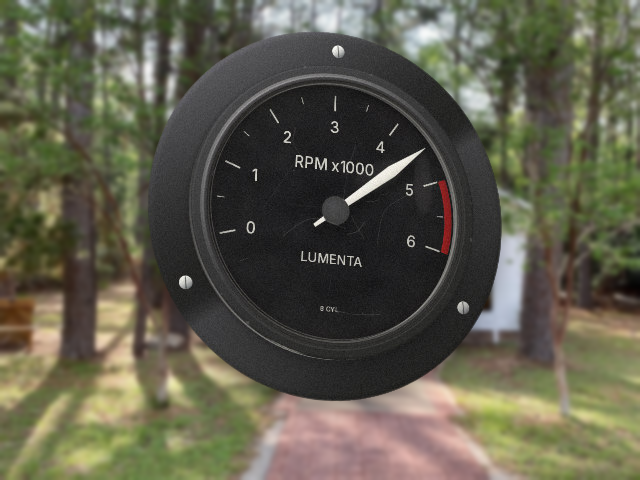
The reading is {"value": 4500, "unit": "rpm"}
